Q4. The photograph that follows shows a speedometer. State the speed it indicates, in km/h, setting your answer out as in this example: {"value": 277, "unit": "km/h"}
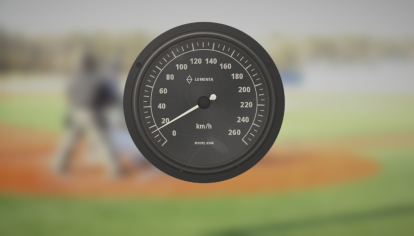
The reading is {"value": 15, "unit": "km/h"}
